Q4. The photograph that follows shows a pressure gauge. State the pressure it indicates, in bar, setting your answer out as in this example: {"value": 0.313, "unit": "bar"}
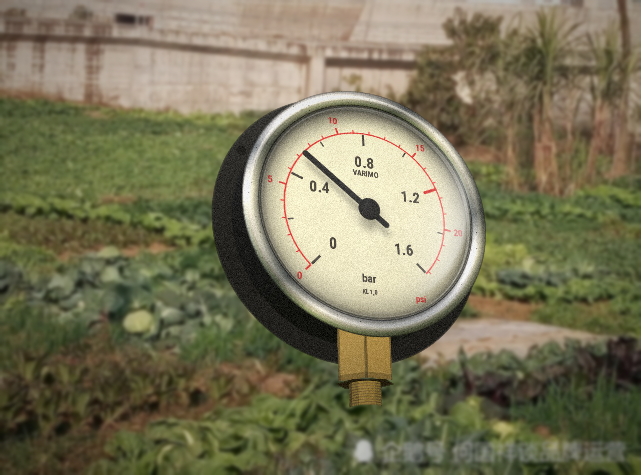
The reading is {"value": 0.5, "unit": "bar"}
